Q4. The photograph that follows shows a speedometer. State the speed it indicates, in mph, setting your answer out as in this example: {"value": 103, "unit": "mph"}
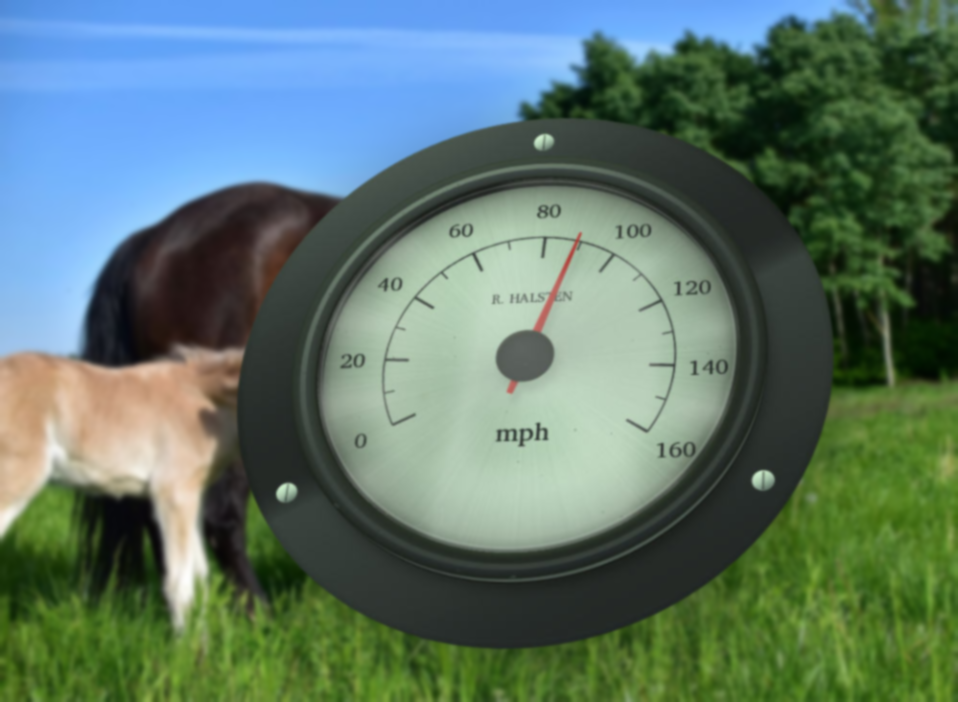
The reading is {"value": 90, "unit": "mph"}
